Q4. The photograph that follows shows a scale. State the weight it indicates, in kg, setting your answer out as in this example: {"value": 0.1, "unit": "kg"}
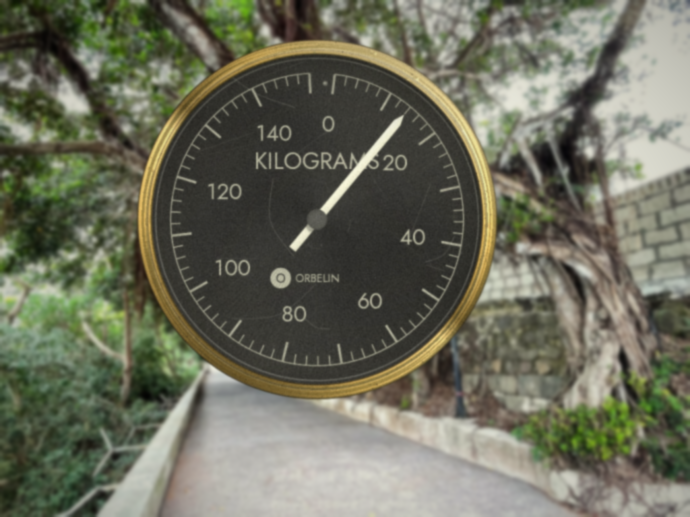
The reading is {"value": 14, "unit": "kg"}
